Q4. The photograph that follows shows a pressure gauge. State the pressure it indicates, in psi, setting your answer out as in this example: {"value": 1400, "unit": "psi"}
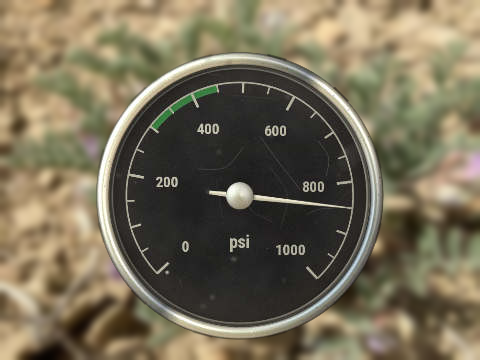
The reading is {"value": 850, "unit": "psi"}
